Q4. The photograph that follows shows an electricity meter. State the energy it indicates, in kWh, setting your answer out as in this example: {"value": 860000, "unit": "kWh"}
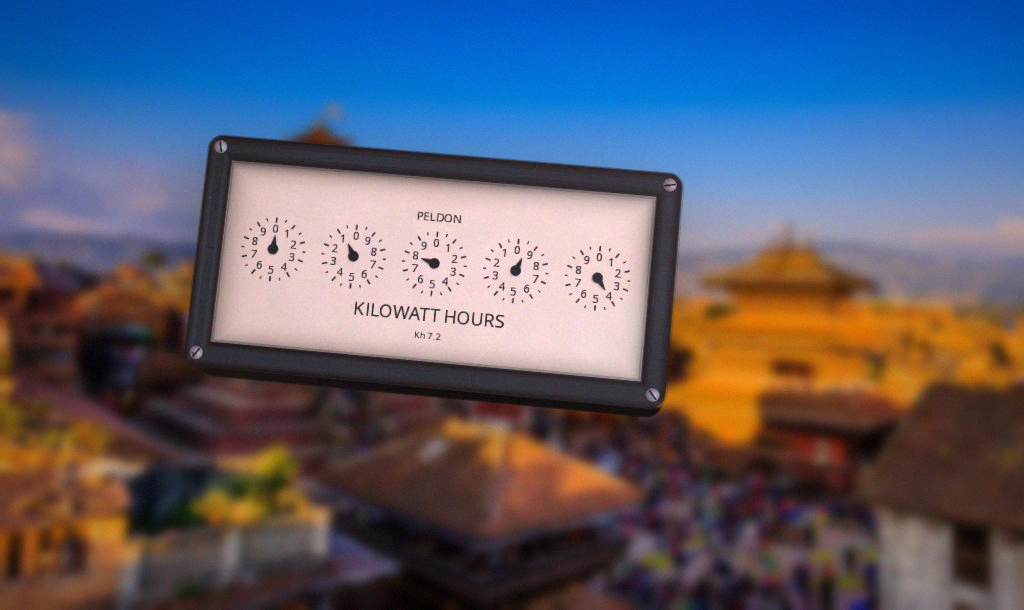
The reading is {"value": 794, "unit": "kWh"}
